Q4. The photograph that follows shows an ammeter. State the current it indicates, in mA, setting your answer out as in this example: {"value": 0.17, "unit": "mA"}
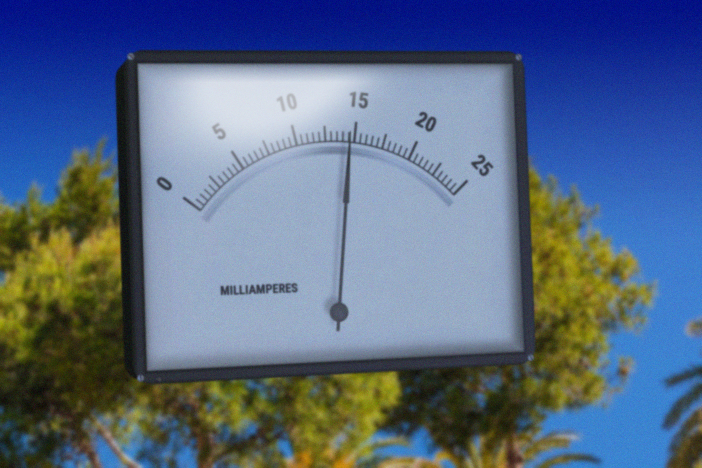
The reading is {"value": 14.5, "unit": "mA"}
